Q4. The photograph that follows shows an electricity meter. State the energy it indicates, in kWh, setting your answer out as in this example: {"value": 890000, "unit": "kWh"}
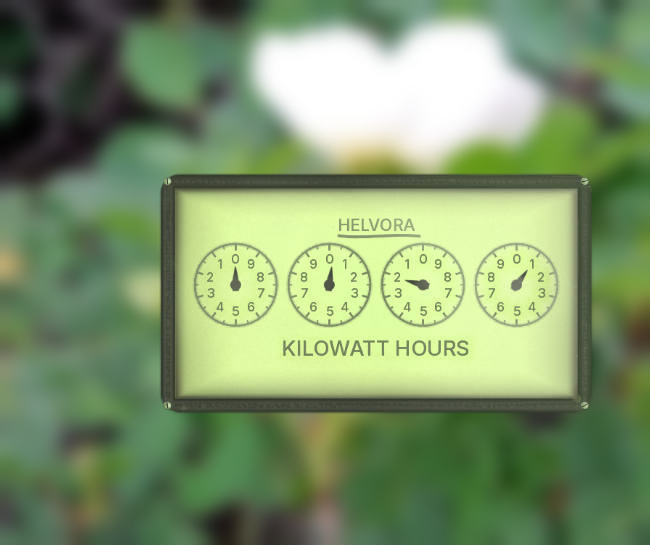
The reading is {"value": 21, "unit": "kWh"}
